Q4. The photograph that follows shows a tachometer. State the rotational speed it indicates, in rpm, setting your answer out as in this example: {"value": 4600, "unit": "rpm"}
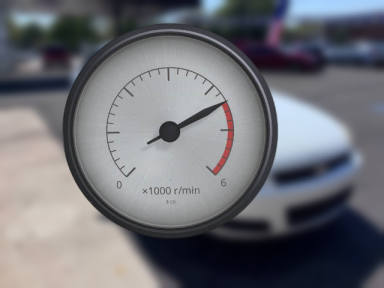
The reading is {"value": 4400, "unit": "rpm"}
